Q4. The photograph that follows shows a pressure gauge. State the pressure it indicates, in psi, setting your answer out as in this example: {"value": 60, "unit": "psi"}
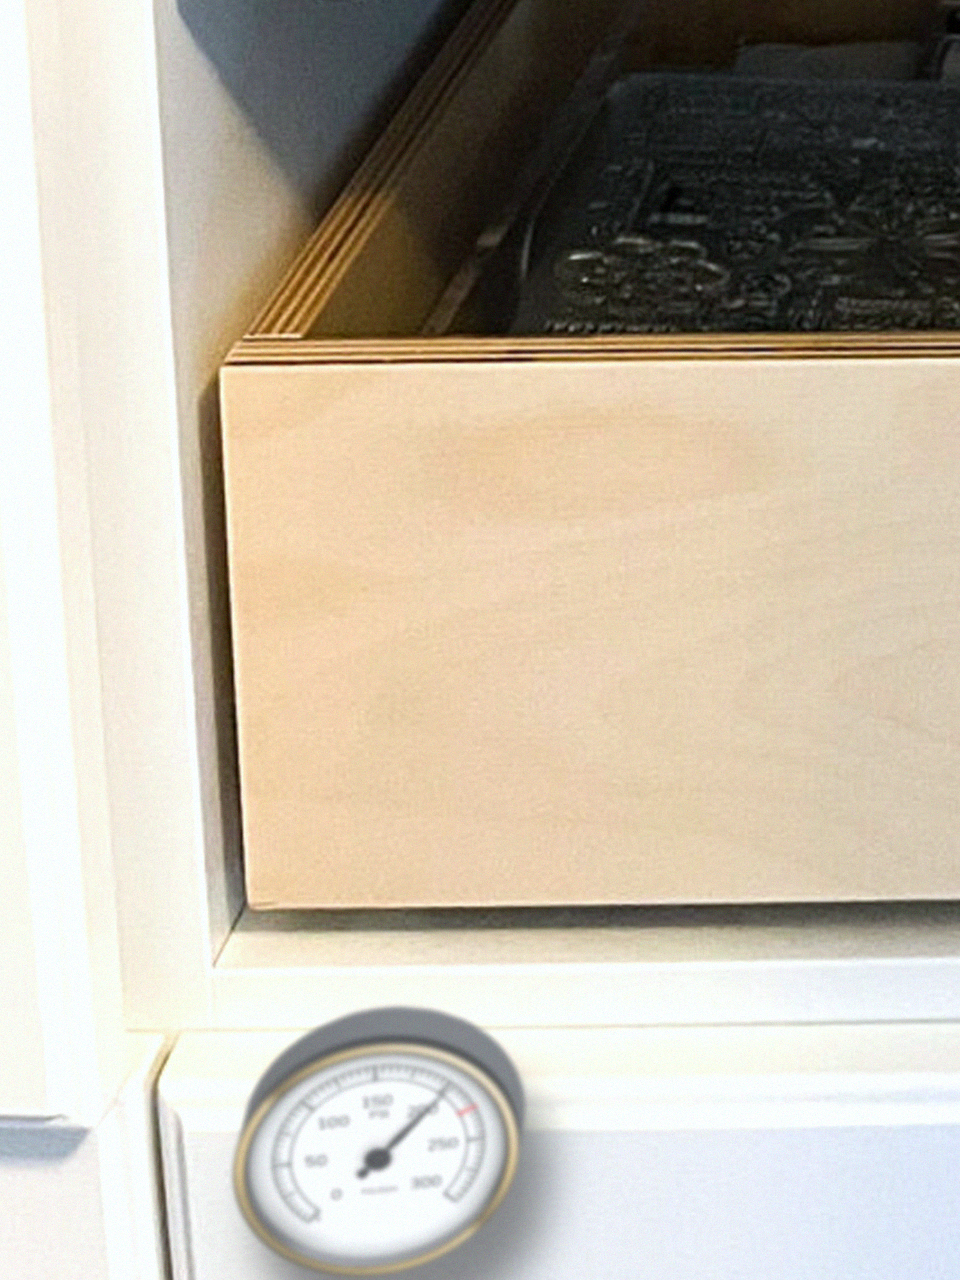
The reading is {"value": 200, "unit": "psi"}
